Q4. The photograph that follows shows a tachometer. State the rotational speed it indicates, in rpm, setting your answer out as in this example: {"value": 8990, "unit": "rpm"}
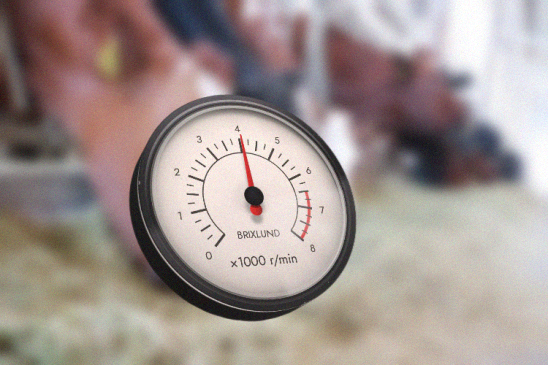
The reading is {"value": 4000, "unit": "rpm"}
